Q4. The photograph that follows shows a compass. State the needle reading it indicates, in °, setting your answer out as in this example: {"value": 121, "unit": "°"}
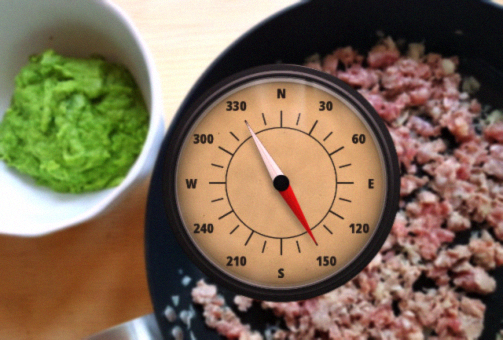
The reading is {"value": 150, "unit": "°"}
